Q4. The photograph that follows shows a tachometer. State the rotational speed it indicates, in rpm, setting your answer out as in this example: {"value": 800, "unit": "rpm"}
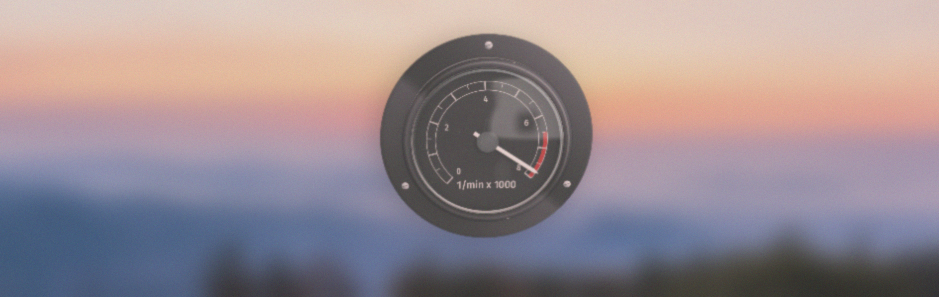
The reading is {"value": 7750, "unit": "rpm"}
